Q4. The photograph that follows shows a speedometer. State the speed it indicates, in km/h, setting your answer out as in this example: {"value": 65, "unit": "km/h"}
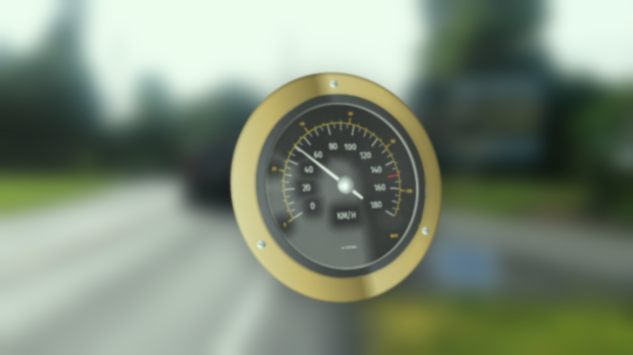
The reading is {"value": 50, "unit": "km/h"}
